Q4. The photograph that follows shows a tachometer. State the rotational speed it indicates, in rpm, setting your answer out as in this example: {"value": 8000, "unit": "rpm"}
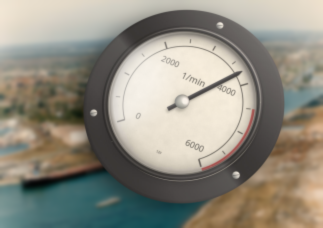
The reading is {"value": 3750, "unit": "rpm"}
